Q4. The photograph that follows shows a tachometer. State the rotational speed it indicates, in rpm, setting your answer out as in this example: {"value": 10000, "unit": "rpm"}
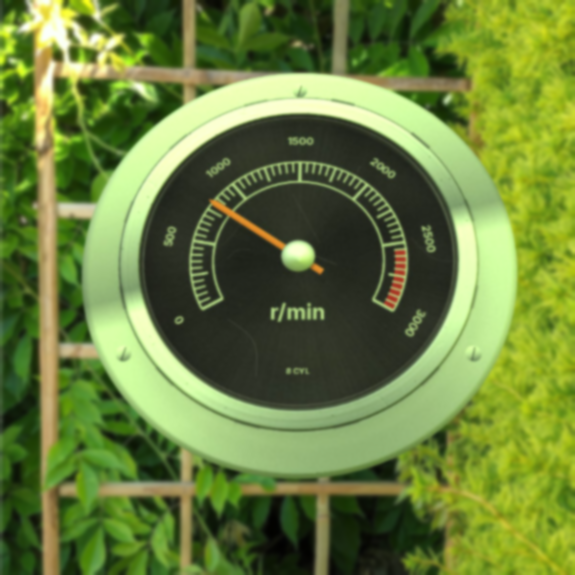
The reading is {"value": 800, "unit": "rpm"}
